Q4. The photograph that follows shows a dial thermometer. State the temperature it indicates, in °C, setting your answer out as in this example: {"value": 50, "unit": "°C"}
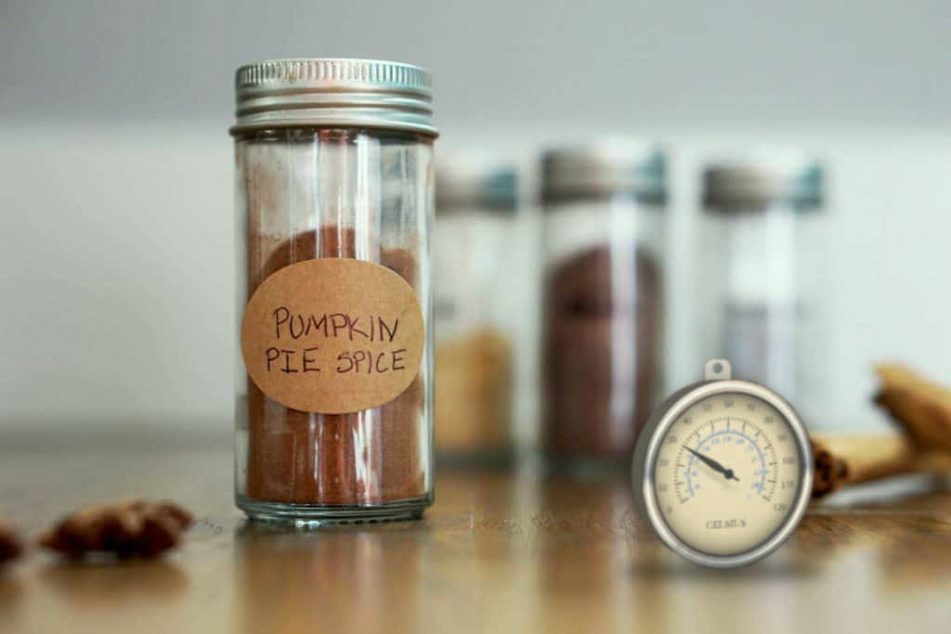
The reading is {"value": 30, "unit": "°C"}
